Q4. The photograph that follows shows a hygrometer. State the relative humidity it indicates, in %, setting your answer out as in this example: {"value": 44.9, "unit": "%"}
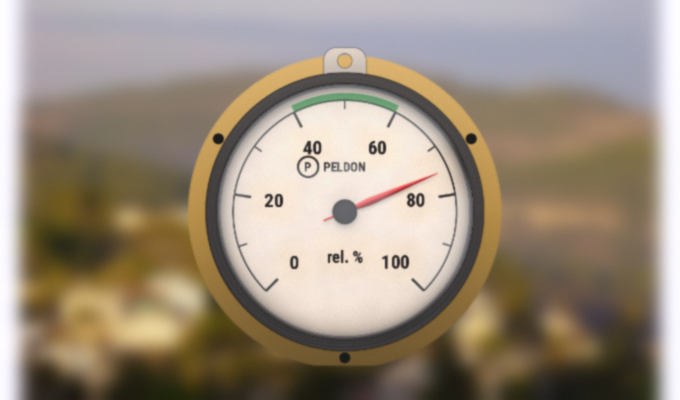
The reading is {"value": 75, "unit": "%"}
